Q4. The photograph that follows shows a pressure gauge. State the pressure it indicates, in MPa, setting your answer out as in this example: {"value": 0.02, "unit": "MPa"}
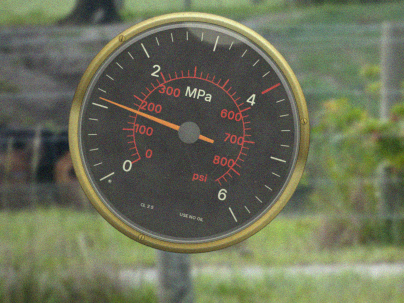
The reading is {"value": 1.1, "unit": "MPa"}
